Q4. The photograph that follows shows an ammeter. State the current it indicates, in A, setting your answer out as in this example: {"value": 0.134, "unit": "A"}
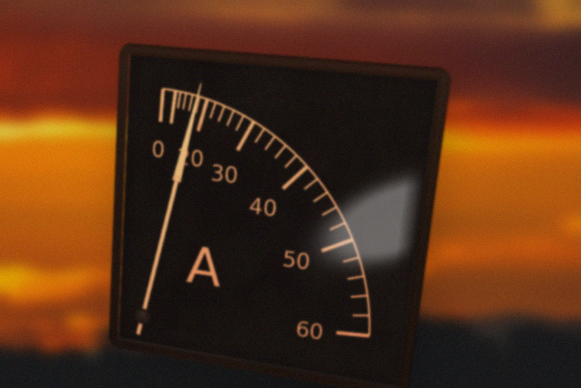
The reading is {"value": 18, "unit": "A"}
